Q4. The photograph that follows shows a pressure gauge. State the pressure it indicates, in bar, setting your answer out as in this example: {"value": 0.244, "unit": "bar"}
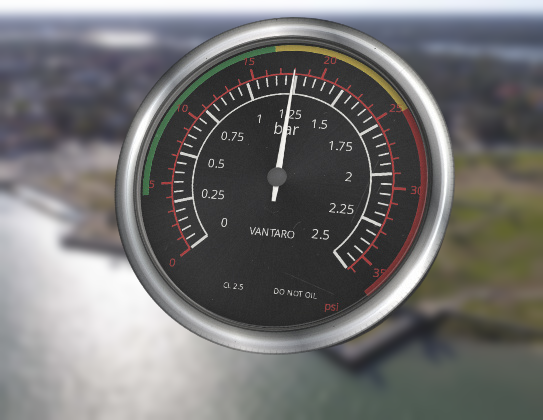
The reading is {"value": 1.25, "unit": "bar"}
